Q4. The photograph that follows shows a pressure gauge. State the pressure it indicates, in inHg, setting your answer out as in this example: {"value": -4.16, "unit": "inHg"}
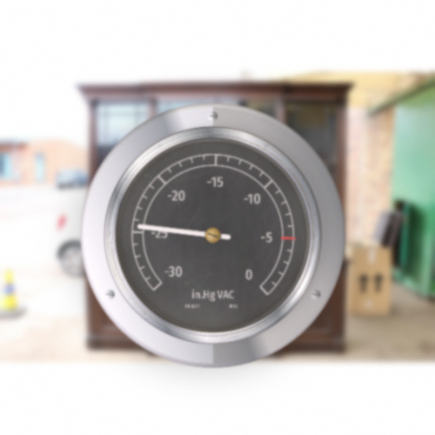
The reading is {"value": -24.5, "unit": "inHg"}
